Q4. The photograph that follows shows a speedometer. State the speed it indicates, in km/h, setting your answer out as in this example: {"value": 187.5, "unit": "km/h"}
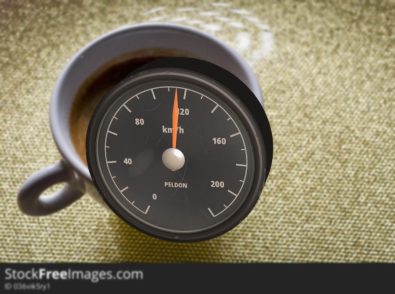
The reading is {"value": 115, "unit": "km/h"}
